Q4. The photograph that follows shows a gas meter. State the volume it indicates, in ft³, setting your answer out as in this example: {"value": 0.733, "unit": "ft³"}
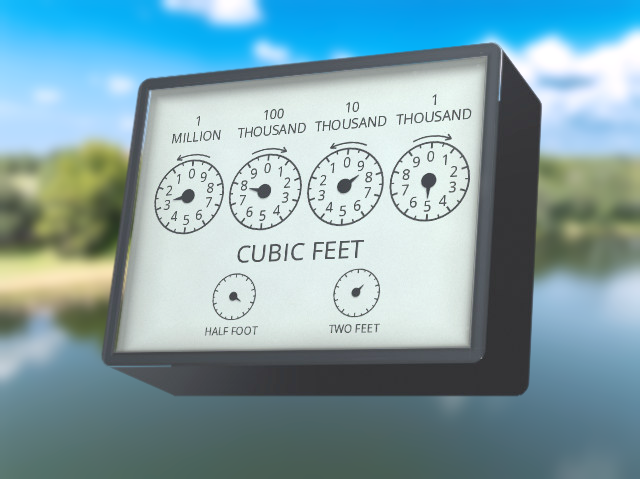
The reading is {"value": 278500, "unit": "ft³"}
